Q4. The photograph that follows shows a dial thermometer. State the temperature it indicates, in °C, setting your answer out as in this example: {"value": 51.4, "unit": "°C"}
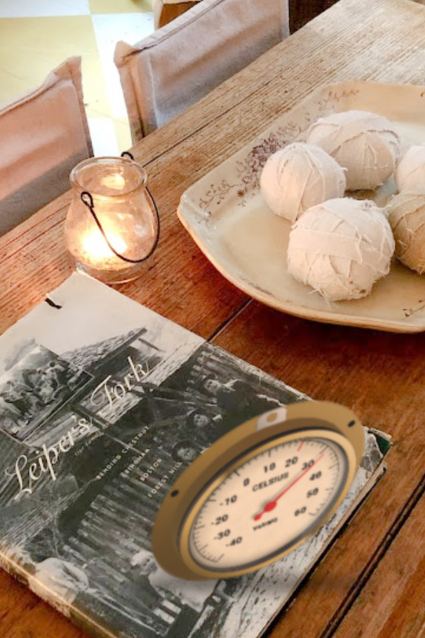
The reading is {"value": 30, "unit": "°C"}
